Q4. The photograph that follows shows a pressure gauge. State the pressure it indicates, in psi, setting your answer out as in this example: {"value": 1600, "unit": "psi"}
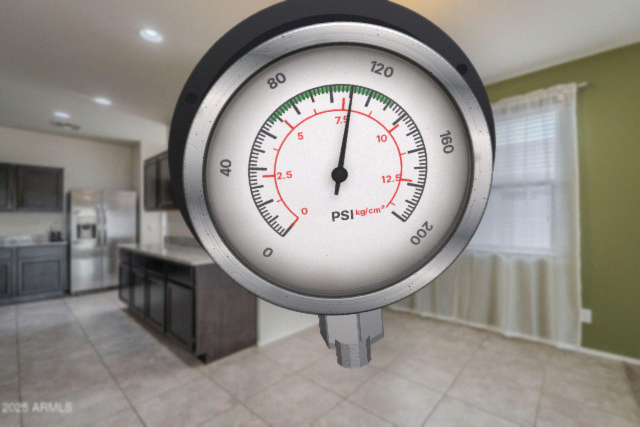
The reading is {"value": 110, "unit": "psi"}
